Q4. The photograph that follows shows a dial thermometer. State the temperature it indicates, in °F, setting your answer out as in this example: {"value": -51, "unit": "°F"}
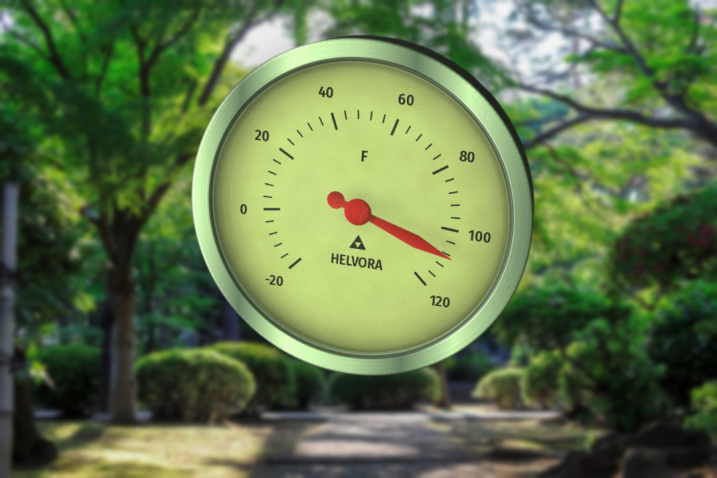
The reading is {"value": 108, "unit": "°F"}
